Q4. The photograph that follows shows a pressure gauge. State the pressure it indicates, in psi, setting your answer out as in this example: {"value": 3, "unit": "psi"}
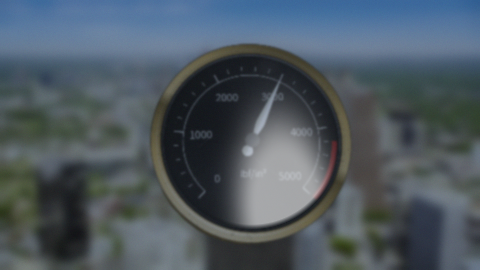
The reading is {"value": 3000, "unit": "psi"}
